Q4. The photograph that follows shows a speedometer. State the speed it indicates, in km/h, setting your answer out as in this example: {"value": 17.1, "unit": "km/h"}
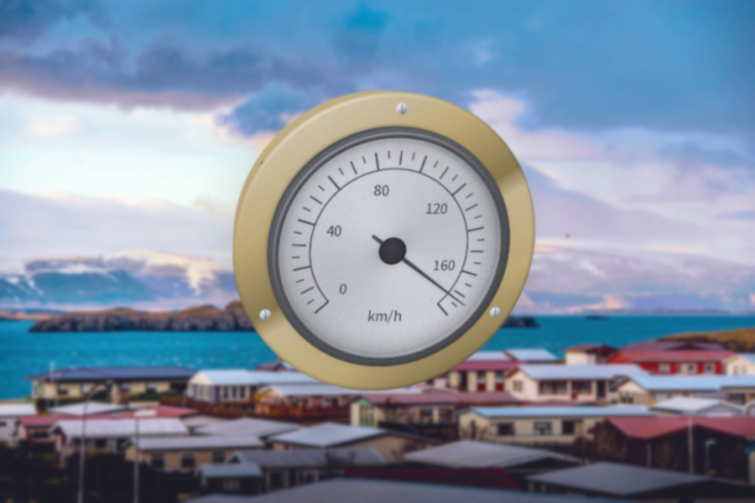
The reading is {"value": 172.5, "unit": "km/h"}
